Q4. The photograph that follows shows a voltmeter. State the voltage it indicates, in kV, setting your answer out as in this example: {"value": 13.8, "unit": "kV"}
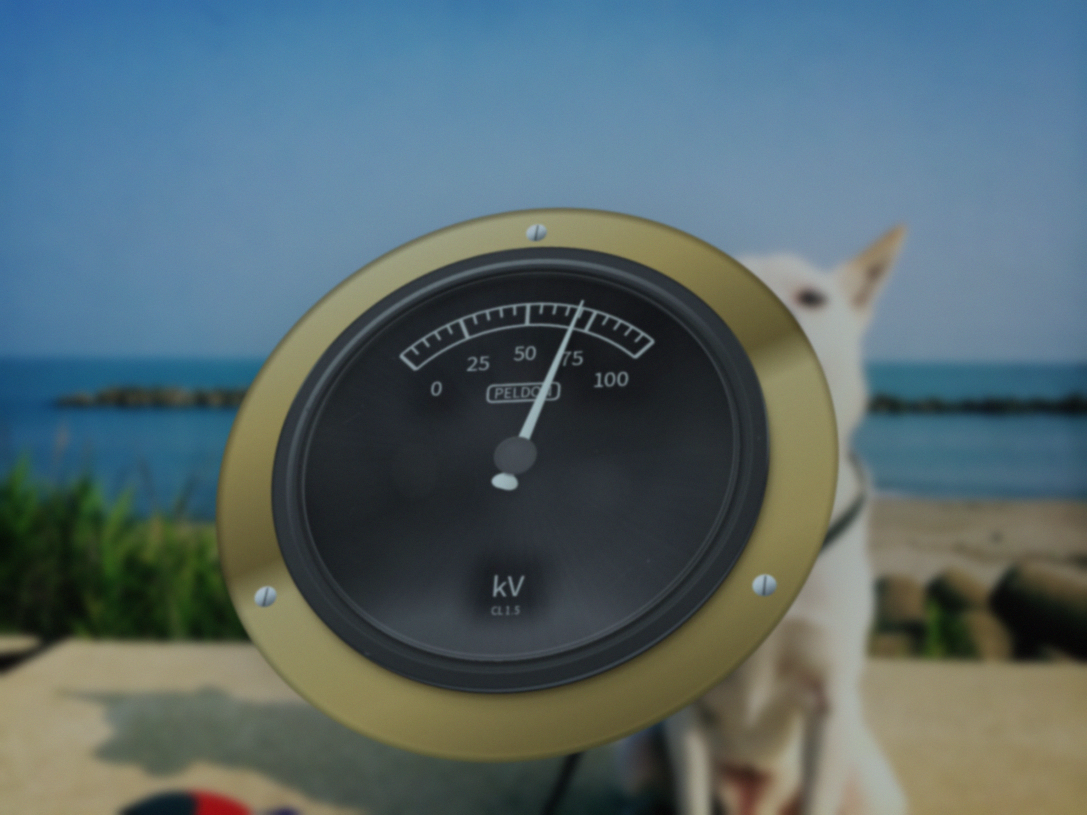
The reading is {"value": 70, "unit": "kV"}
